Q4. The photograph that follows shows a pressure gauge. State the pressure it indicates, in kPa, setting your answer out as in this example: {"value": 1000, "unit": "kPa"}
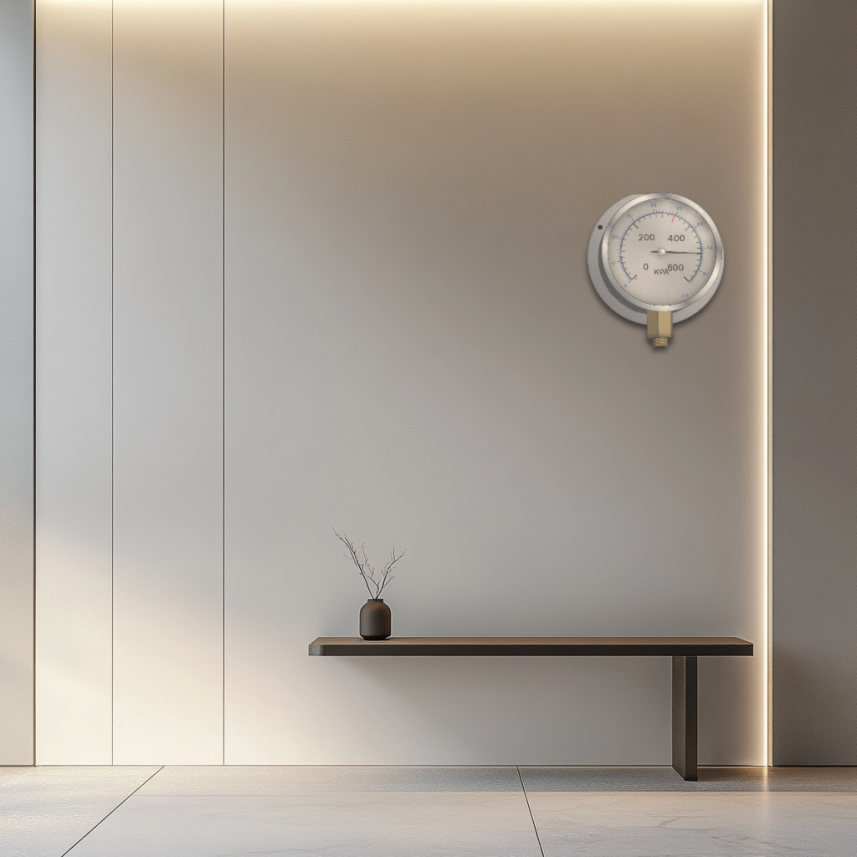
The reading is {"value": 500, "unit": "kPa"}
